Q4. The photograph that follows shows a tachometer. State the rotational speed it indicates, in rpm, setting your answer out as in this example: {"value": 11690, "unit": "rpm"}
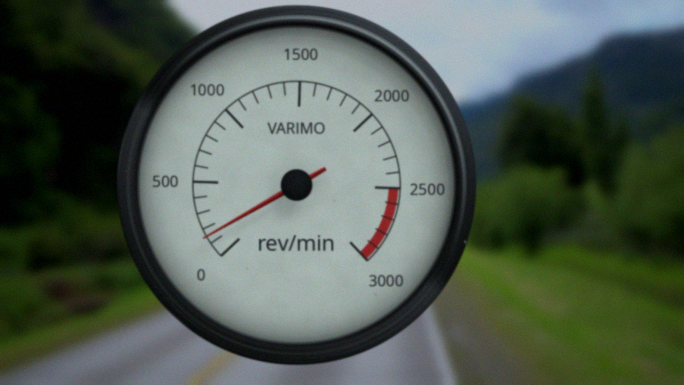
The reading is {"value": 150, "unit": "rpm"}
